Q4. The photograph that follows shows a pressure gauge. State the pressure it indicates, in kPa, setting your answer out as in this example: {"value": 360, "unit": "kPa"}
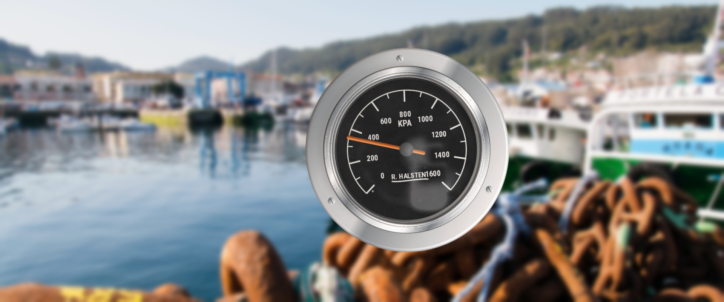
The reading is {"value": 350, "unit": "kPa"}
